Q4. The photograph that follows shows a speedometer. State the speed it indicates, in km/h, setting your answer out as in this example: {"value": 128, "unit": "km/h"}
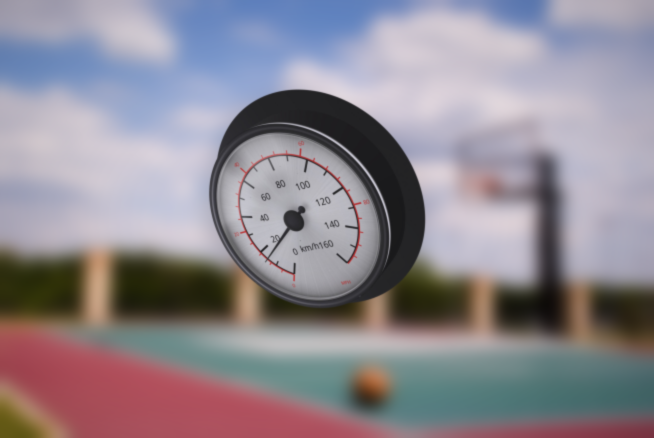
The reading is {"value": 15, "unit": "km/h"}
